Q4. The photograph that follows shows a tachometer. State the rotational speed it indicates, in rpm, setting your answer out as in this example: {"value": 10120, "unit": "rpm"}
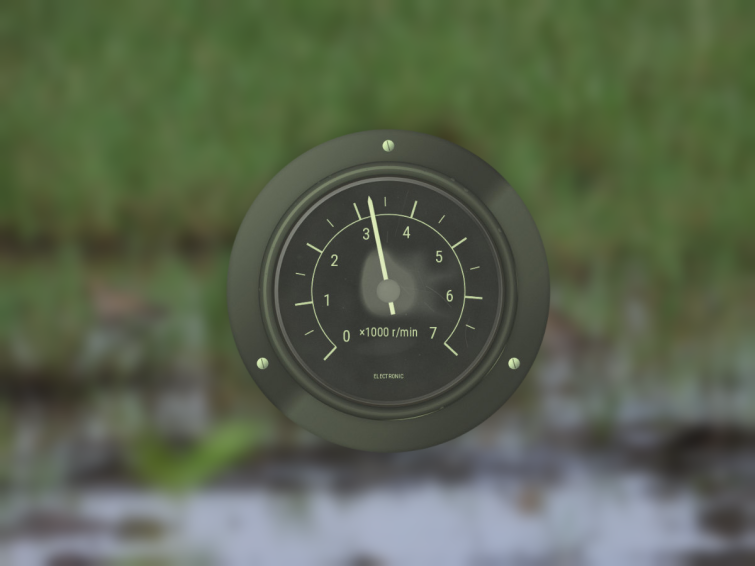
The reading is {"value": 3250, "unit": "rpm"}
